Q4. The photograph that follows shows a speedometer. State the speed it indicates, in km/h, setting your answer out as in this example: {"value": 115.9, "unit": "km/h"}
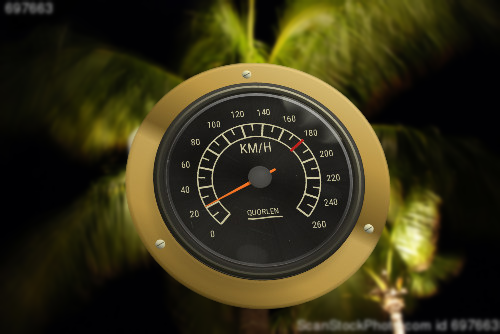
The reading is {"value": 20, "unit": "km/h"}
